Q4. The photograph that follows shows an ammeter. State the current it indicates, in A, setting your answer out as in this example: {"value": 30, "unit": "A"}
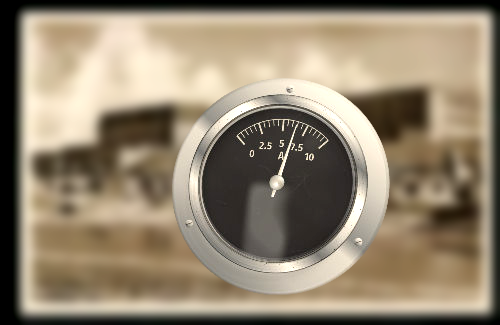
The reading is {"value": 6.5, "unit": "A"}
